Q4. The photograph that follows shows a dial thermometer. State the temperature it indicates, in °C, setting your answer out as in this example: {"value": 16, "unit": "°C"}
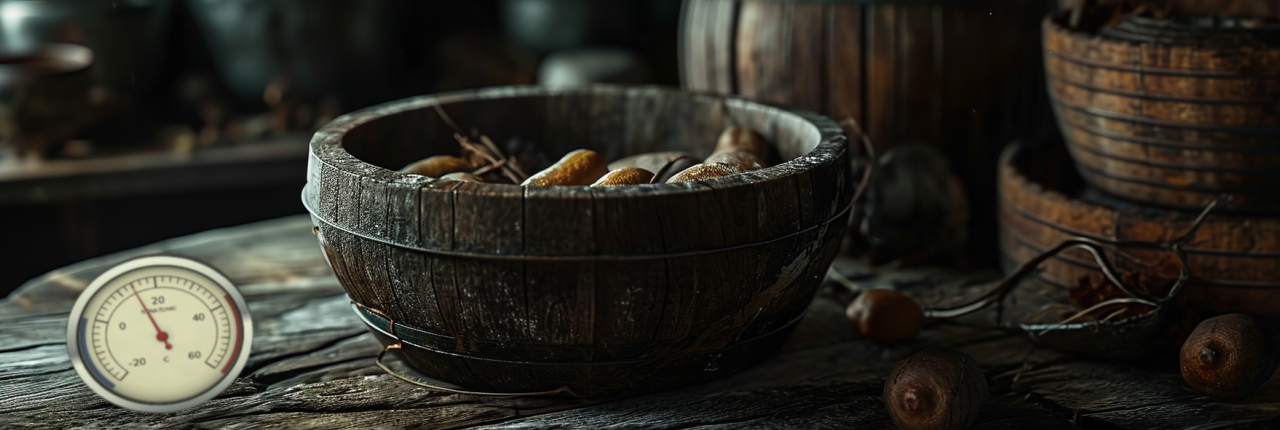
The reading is {"value": 14, "unit": "°C"}
